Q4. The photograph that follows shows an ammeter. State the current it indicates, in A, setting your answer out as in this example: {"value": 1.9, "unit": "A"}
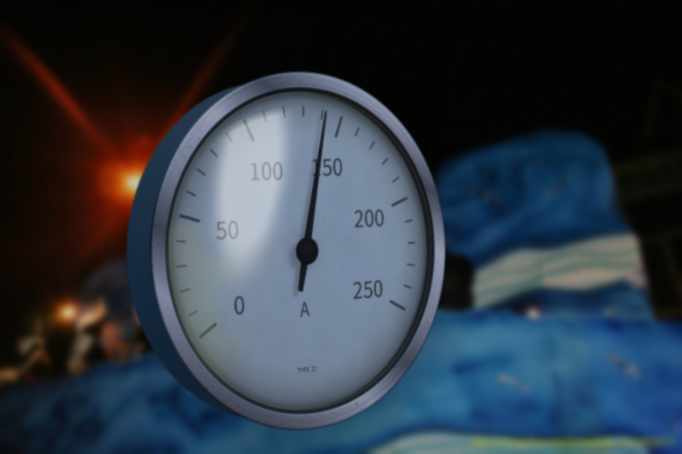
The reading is {"value": 140, "unit": "A"}
